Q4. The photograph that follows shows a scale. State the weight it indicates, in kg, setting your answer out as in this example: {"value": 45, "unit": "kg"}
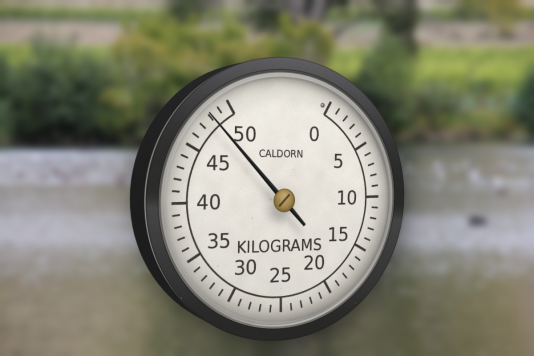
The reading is {"value": 48, "unit": "kg"}
